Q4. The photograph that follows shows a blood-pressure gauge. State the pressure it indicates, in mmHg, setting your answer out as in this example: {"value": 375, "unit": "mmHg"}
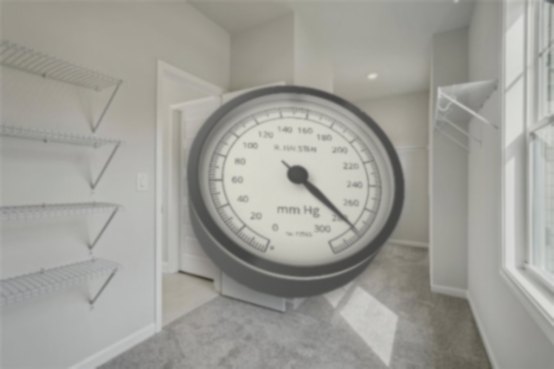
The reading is {"value": 280, "unit": "mmHg"}
